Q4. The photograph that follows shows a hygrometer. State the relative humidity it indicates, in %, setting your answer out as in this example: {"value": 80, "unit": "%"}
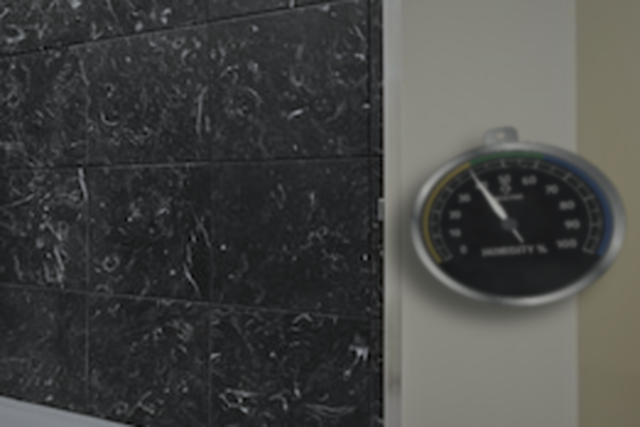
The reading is {"value": 40, "unit": "%"}
